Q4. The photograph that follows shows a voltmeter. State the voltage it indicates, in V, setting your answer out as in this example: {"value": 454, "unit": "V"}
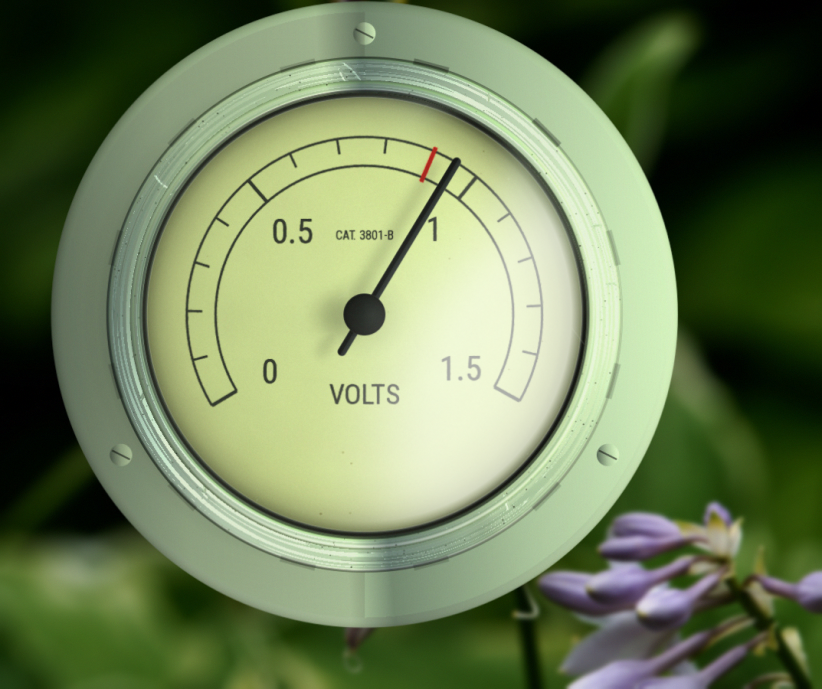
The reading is {"value": 0.95, "unit": "V"}
